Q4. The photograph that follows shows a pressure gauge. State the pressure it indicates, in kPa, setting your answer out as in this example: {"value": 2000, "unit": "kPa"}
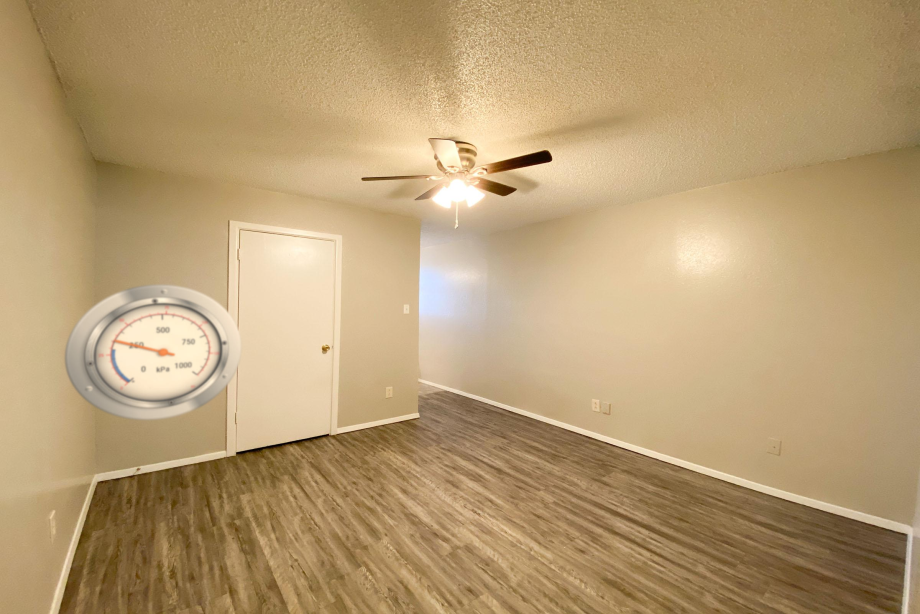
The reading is {"value": 250, "unit": "kPa"}
